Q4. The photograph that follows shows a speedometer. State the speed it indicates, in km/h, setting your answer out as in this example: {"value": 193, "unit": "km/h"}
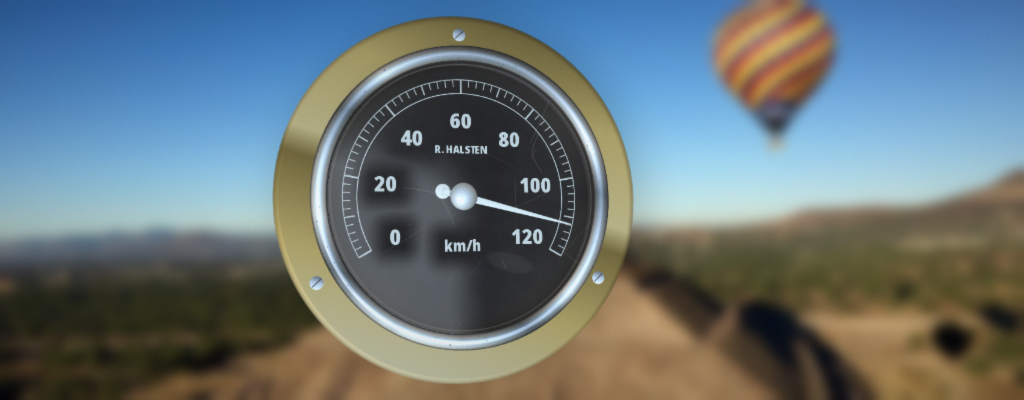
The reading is {"value": 112, "unit": "km/h"}
